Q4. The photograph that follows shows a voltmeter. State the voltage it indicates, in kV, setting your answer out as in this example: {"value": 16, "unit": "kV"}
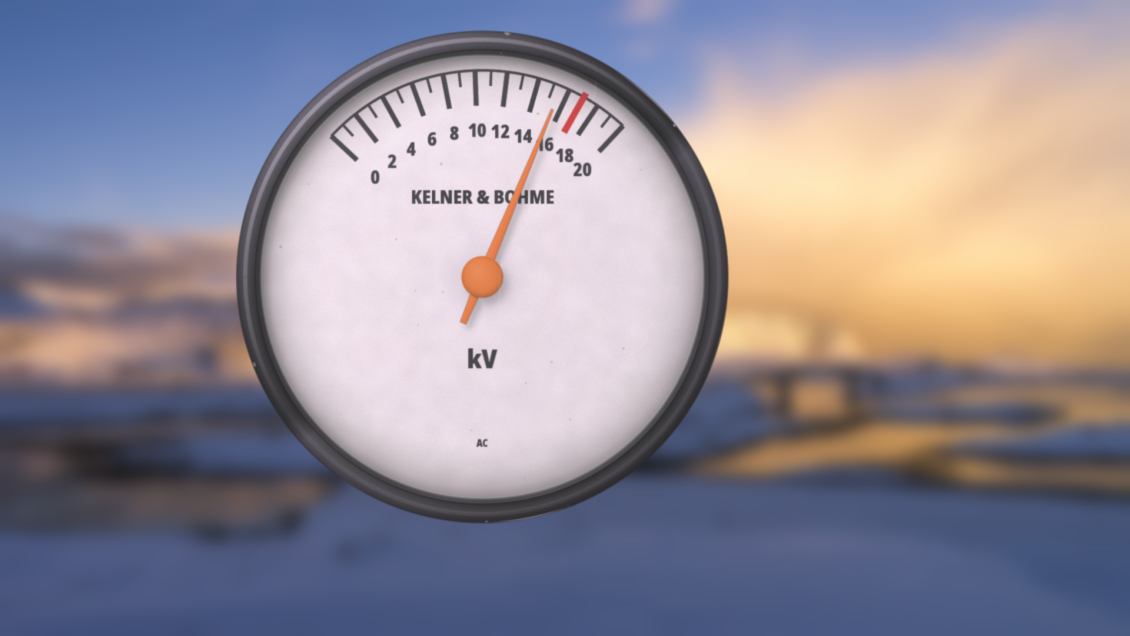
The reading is {"value": 15.5, "unit": "kV"}
